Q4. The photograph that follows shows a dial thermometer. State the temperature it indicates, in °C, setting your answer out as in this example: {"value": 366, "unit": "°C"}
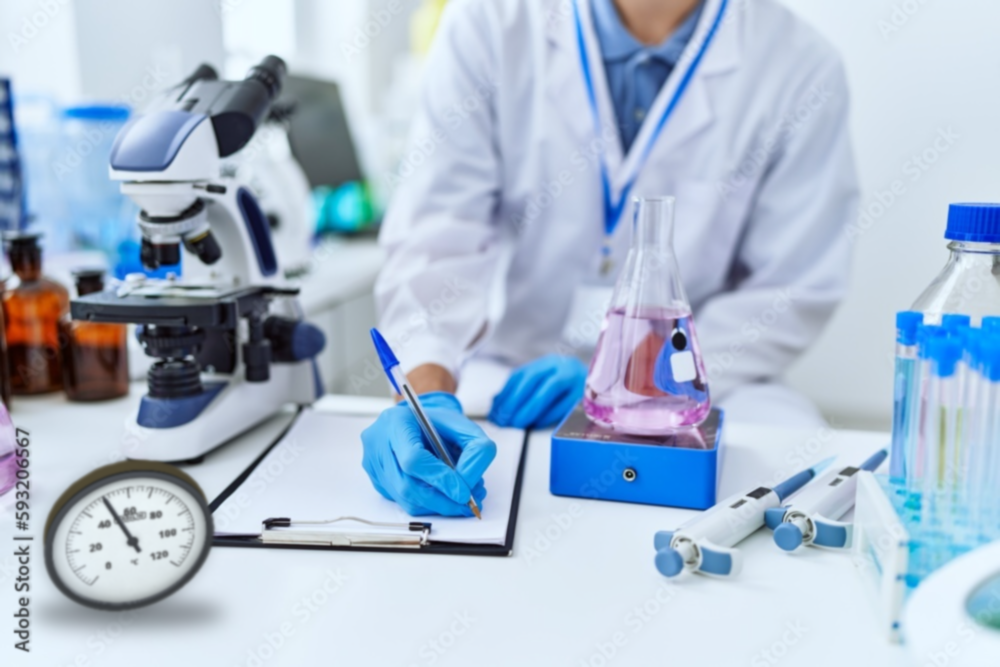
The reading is {"value": 50, "unit": "°C"}
